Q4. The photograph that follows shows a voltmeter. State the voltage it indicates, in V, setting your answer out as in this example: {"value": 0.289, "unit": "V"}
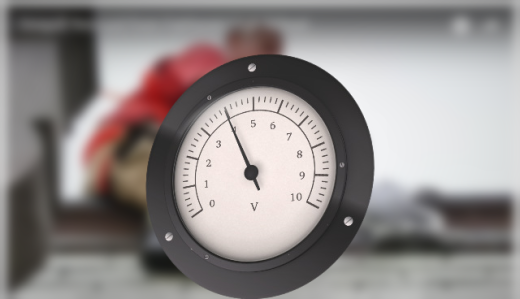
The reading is {"value": 4, "unit": "V"}
